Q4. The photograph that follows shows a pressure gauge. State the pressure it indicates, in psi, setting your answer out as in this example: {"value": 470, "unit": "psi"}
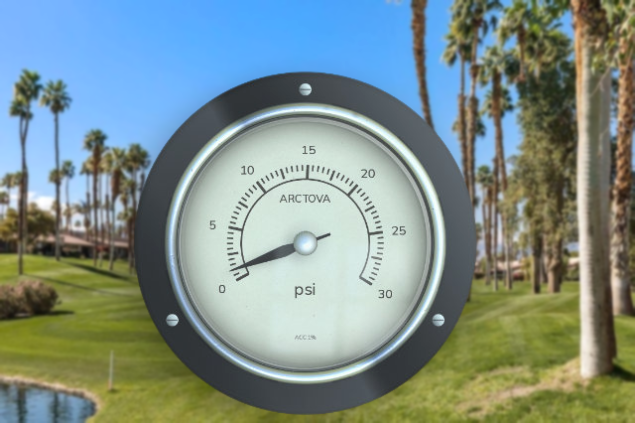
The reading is {"value": 1, "unit": "psi"}
